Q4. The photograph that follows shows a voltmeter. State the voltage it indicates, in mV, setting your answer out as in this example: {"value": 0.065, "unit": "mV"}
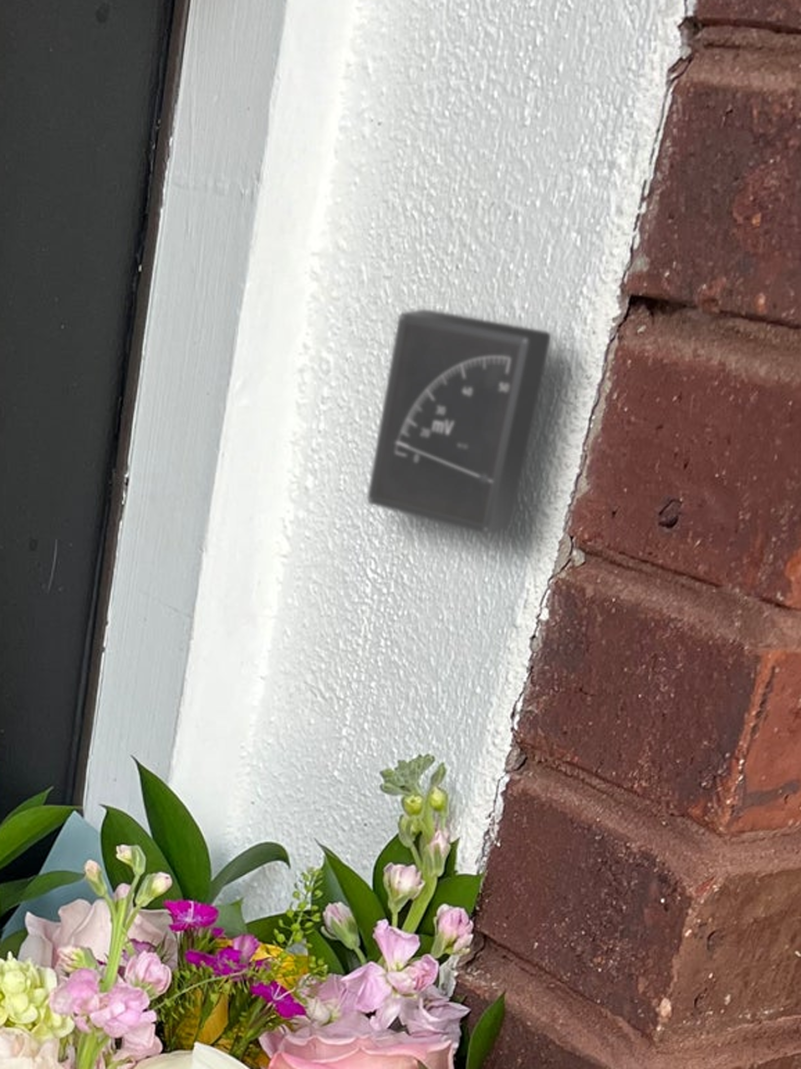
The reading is {"value": 10, "unit": "mV"}
